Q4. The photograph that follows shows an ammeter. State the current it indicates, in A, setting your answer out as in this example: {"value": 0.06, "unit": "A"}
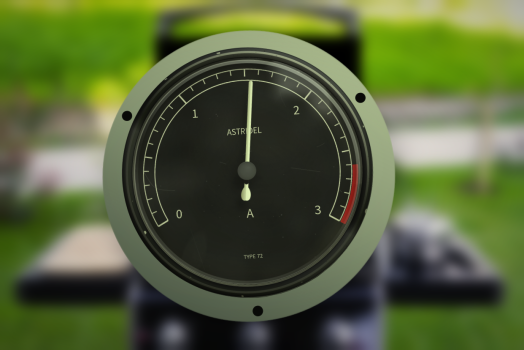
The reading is {"value": 1.55, "unit": "A"}
